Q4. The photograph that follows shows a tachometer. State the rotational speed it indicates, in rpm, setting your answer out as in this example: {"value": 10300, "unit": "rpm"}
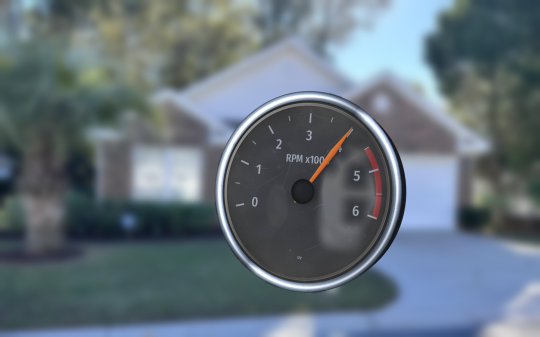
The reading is {"value": 4000, "unit": "rpm"}
